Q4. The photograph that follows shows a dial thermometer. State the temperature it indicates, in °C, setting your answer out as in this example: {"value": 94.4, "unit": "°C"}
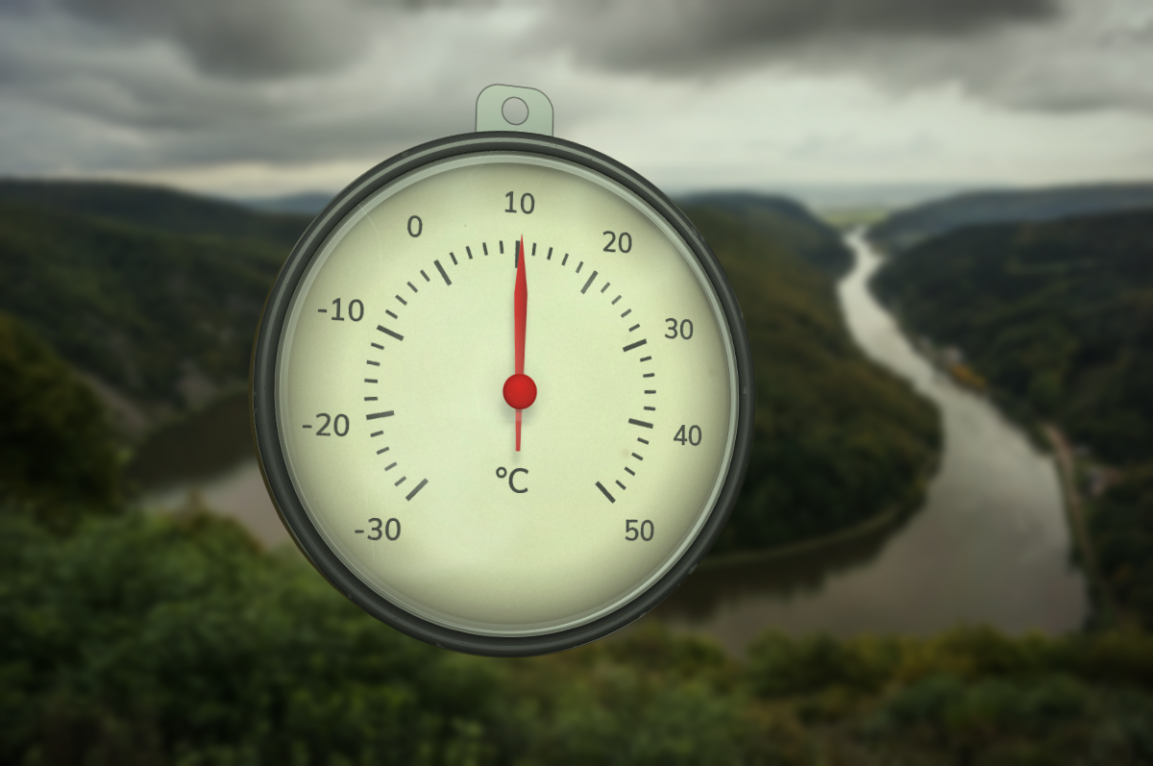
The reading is {"value": 10, "unit": "°C"}
